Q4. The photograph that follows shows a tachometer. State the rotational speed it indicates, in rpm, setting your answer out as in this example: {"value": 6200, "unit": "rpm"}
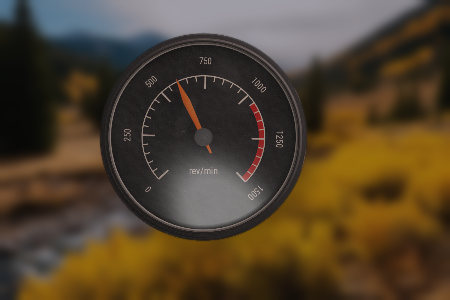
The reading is {"value": 600, "unit": "rpm"}
